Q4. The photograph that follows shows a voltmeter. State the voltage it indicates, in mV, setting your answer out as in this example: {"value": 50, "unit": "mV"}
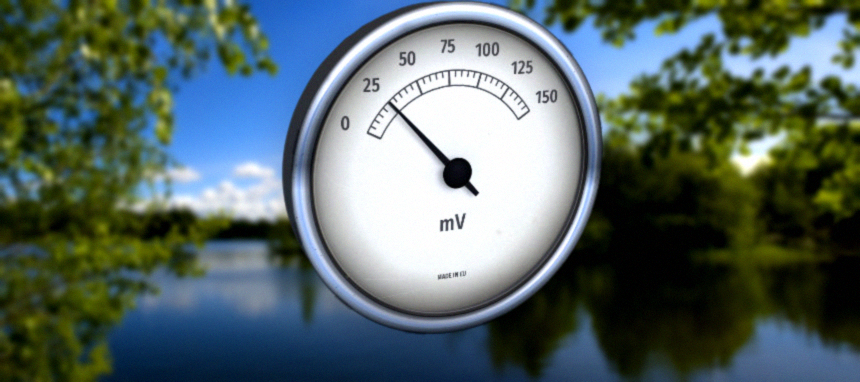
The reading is {"value": 25, "unit": "mV"}
